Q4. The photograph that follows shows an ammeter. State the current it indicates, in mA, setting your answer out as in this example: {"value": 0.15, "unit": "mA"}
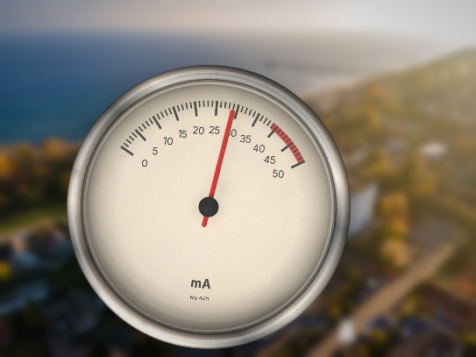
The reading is {"value": 29, "unit": "mA"}
